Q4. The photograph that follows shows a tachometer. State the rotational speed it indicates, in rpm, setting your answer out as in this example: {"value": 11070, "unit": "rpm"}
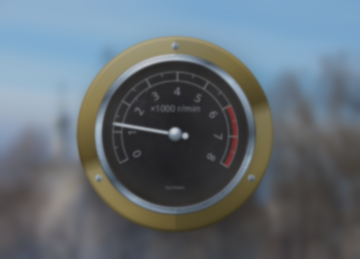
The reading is {"value": 1250, "unit": "rpm"}
